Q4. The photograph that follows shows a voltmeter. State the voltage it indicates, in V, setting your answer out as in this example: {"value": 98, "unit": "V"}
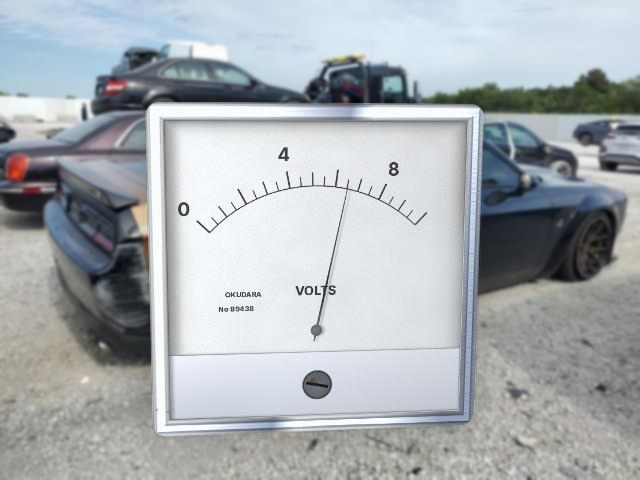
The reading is {"value": 6.5, "unit": "V"}
